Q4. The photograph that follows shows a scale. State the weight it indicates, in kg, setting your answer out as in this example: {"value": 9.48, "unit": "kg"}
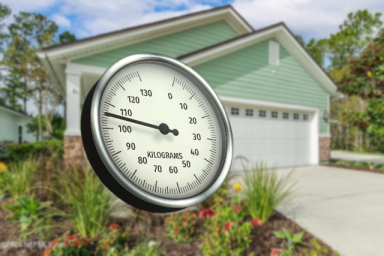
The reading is {"value": 105, "unit": "kg"}
